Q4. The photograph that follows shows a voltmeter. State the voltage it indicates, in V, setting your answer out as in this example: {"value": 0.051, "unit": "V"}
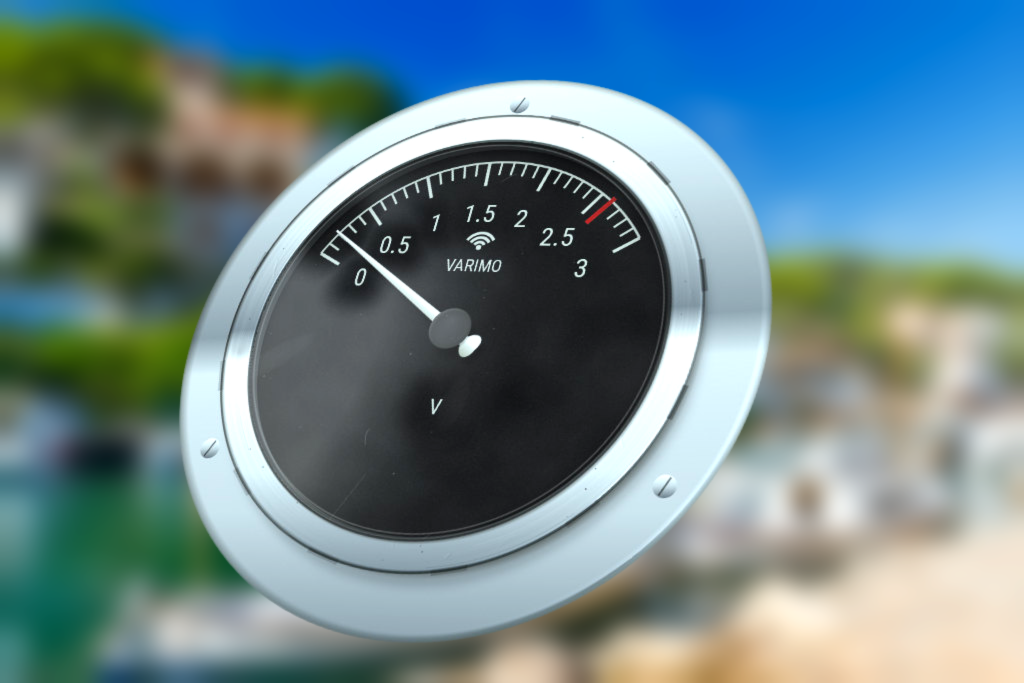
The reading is {"value": 0.2, "unit": "V"}
